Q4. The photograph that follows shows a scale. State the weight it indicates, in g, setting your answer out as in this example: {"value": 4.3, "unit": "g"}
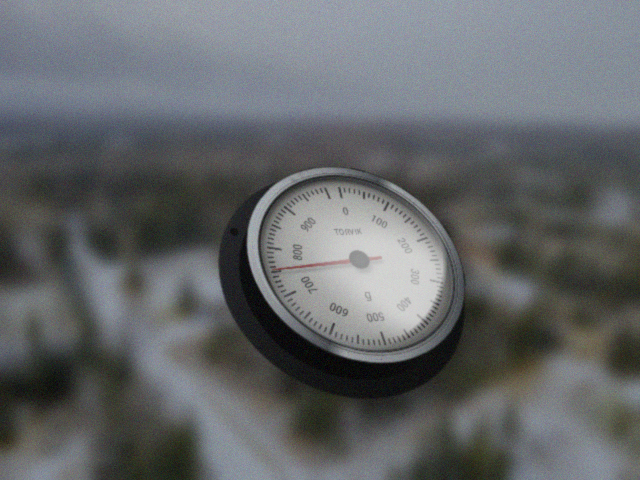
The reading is {"value": 750, "unit": "g"}
